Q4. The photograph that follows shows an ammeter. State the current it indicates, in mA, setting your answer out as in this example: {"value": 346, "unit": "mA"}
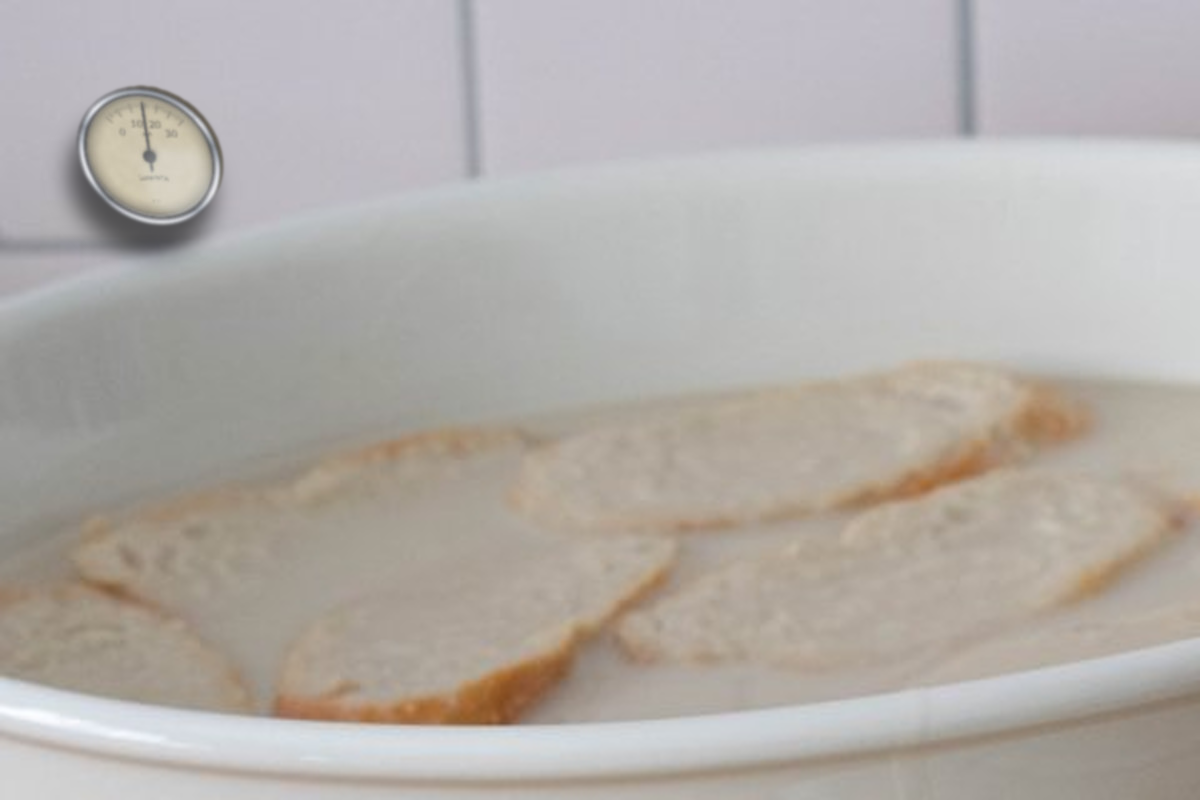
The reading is {"value": 15, "unit": "mA"}
